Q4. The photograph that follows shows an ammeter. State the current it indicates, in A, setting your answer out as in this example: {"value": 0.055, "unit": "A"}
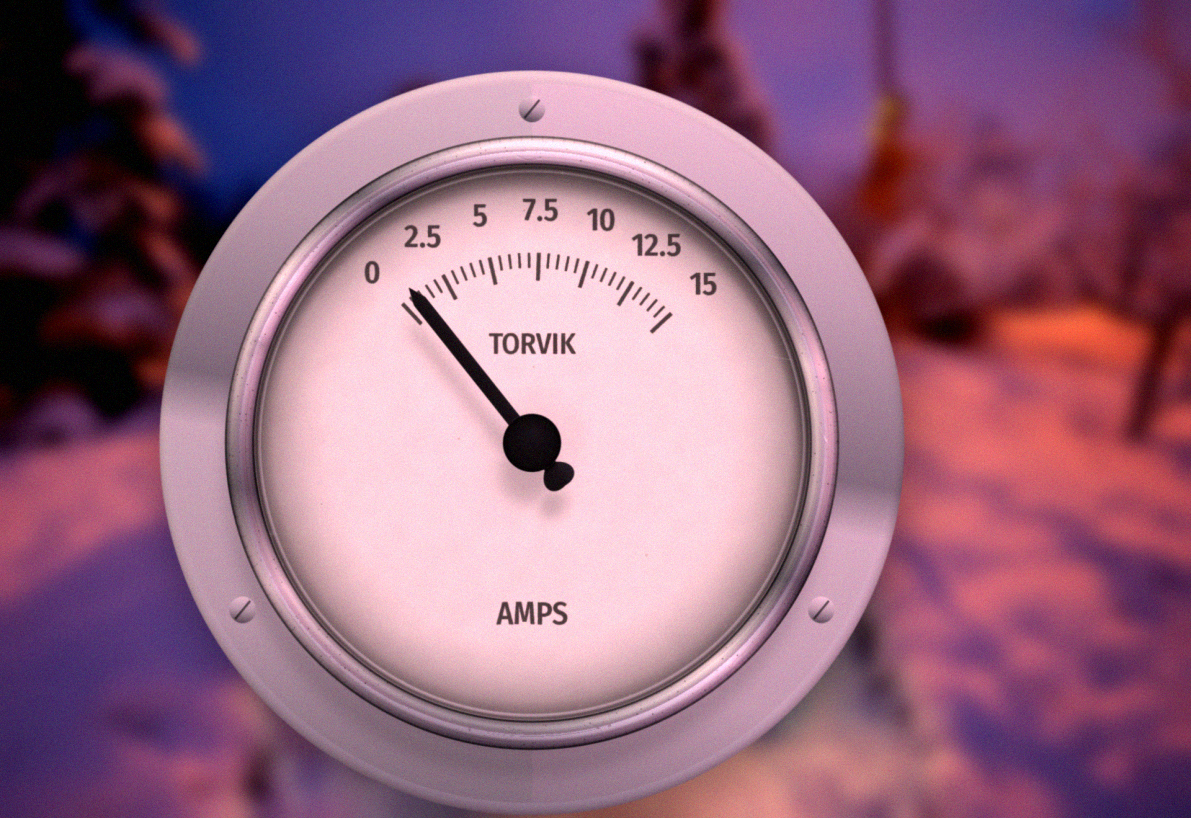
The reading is {"value": 0.75, "unit": "A"}
